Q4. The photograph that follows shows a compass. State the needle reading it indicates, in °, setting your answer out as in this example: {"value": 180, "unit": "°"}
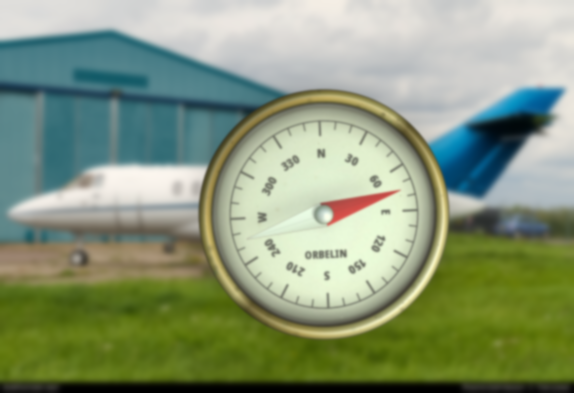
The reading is {"value": 75, "unit": "°"}
